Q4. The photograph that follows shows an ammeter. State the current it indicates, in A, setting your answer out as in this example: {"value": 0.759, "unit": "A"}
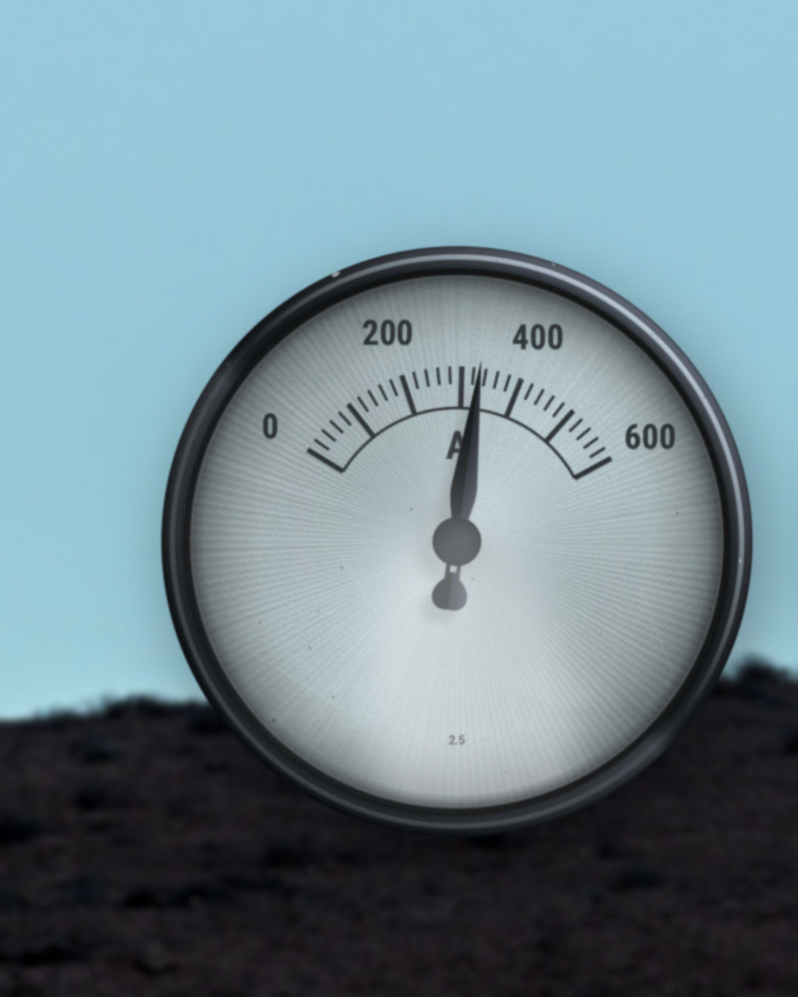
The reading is {"value": 330, "unit": "A"}
